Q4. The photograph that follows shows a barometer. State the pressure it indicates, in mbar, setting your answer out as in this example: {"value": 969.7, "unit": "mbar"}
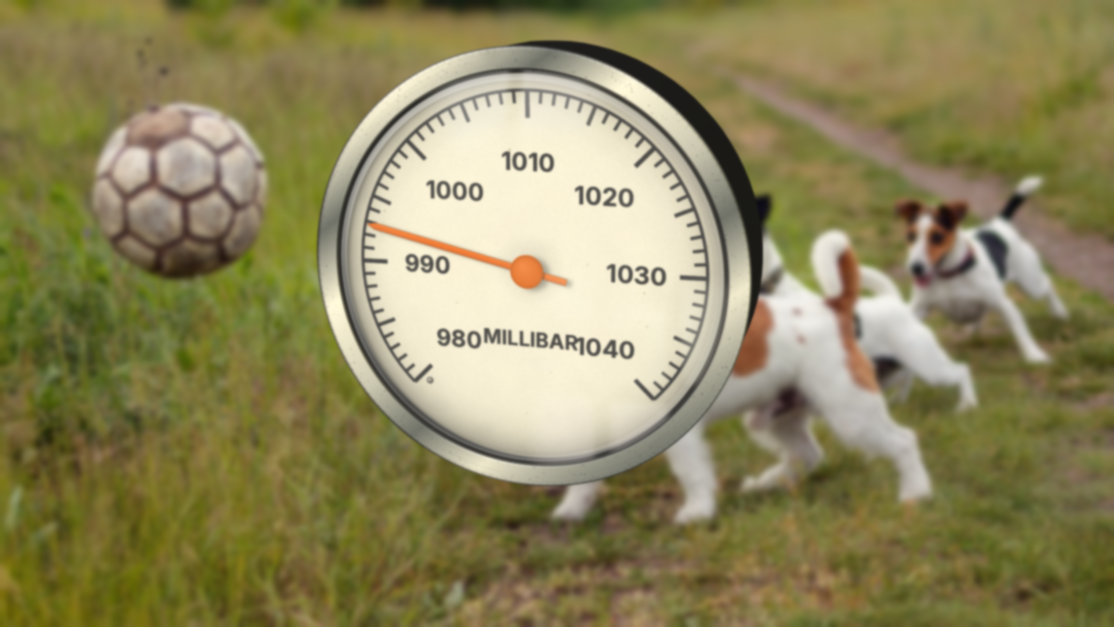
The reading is {"value": 993, "unit": "mbar"}
